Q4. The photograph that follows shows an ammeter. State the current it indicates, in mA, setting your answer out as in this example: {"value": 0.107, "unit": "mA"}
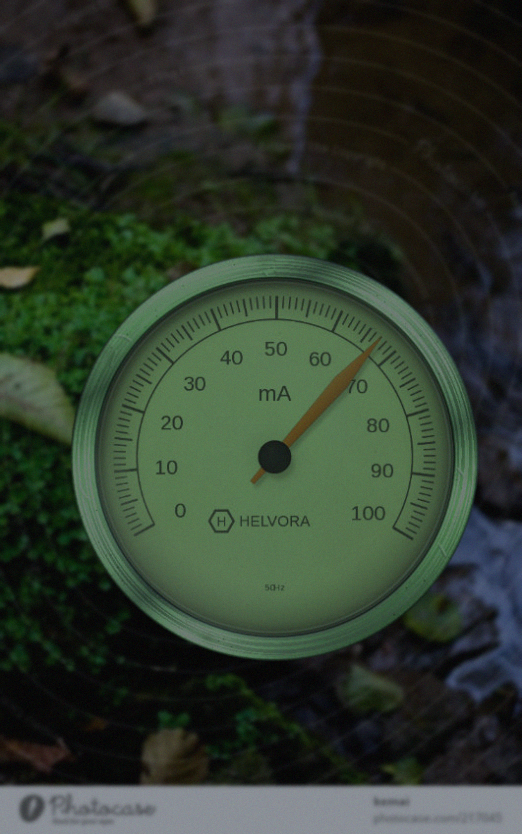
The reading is {"value": 67, "unit": "mA"}
